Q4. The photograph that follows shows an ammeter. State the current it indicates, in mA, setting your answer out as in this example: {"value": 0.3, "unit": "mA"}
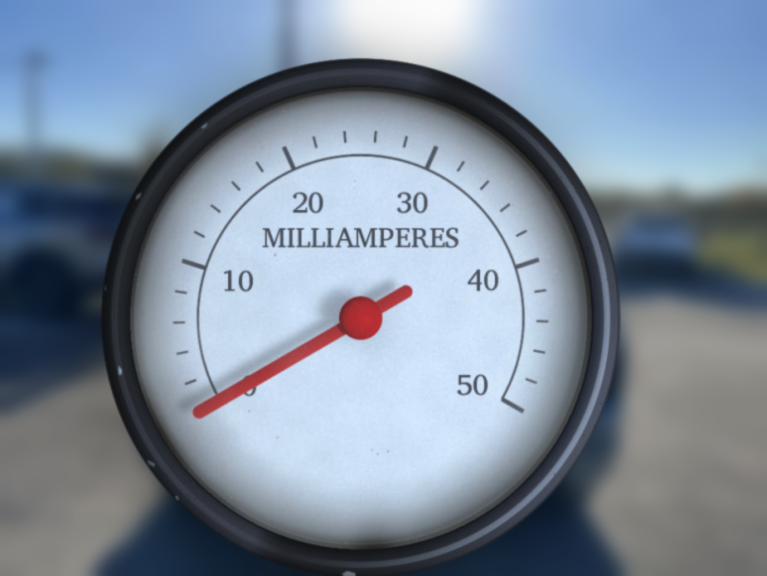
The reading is {"value": 0, "unit": "mA"}
